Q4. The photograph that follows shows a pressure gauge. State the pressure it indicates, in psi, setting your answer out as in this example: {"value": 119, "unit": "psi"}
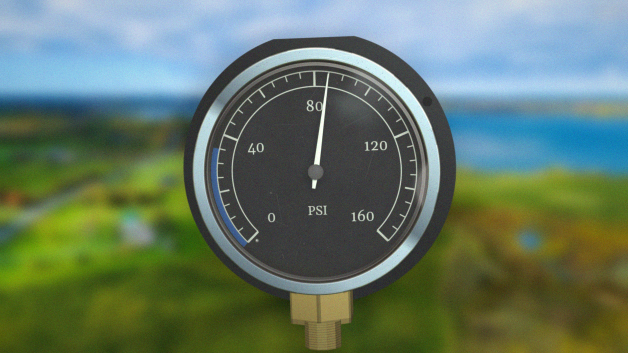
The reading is {"value": 85, "unit": "psi"}
